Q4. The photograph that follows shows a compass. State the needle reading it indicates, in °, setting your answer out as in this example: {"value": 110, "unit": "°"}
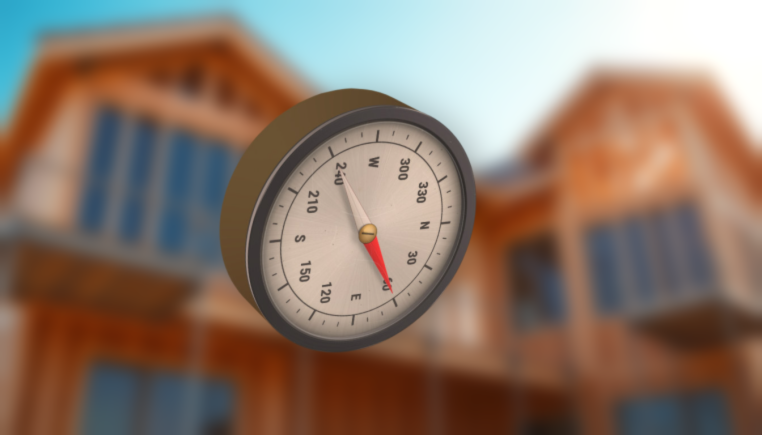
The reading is {"value": 60, "unit": "°"}
